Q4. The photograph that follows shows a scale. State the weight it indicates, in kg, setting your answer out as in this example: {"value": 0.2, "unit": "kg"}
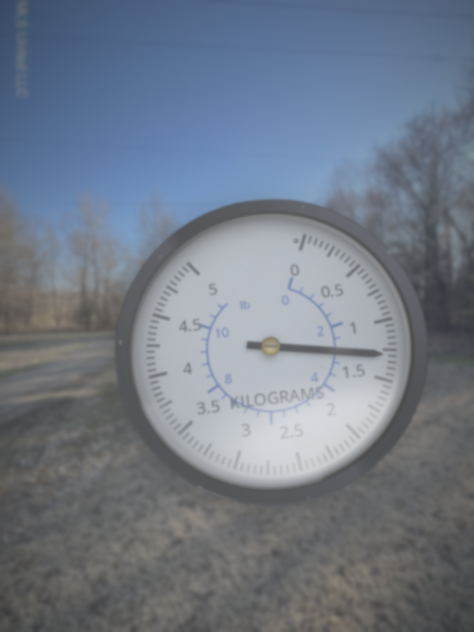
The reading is {"value": 1.3, "unit": "kg"}
